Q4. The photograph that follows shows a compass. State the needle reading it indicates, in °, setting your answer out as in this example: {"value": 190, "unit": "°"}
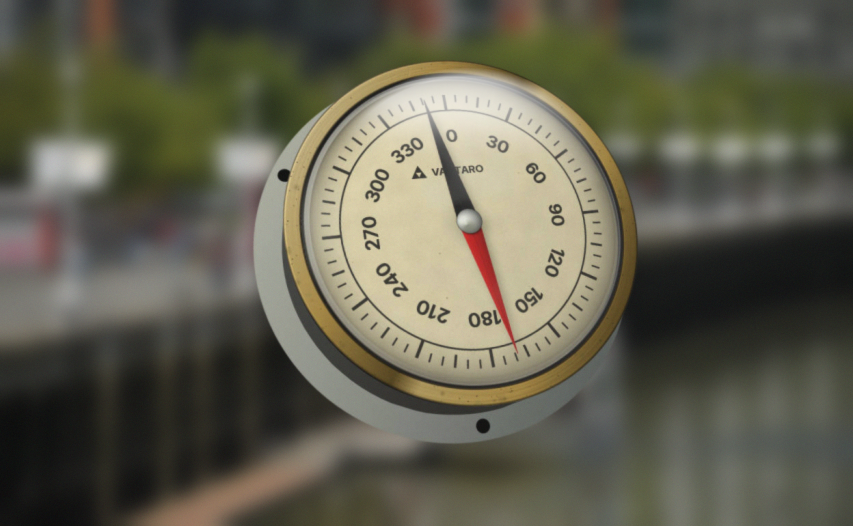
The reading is {"value": 170, "unit": "°"}
